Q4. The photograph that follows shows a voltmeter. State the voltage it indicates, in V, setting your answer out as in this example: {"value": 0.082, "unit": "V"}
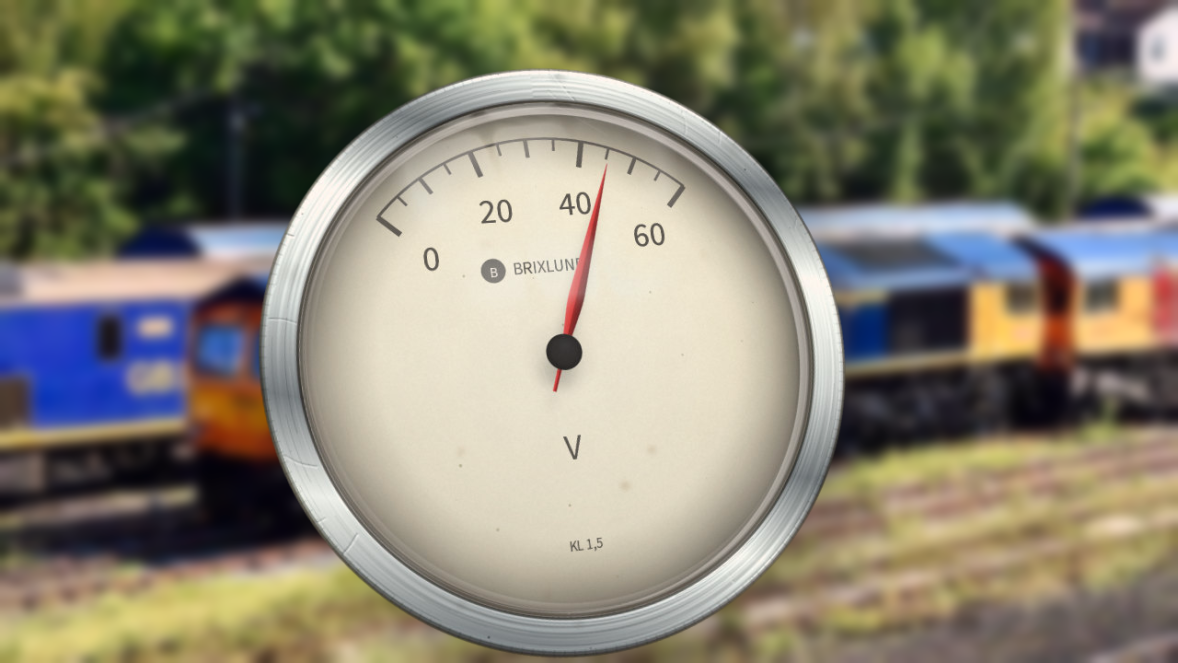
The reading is {"value": 45, "unit": "V"}
